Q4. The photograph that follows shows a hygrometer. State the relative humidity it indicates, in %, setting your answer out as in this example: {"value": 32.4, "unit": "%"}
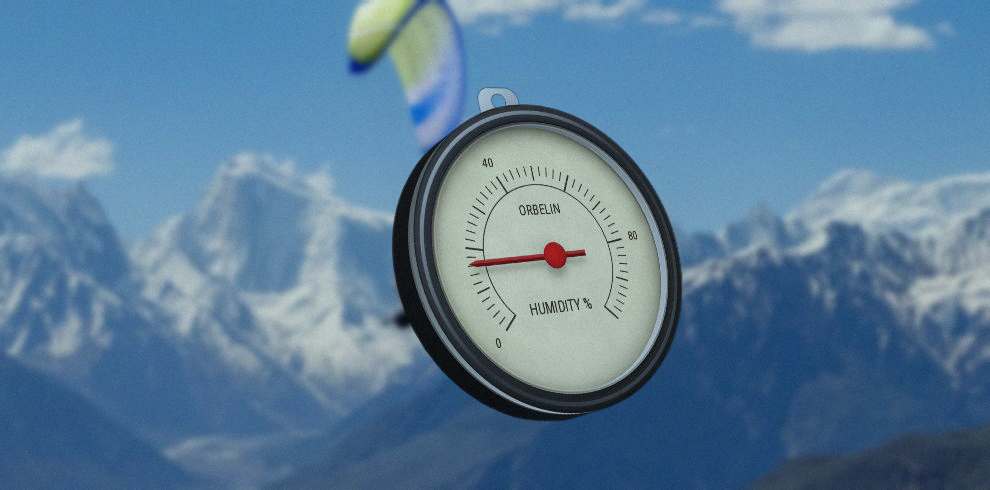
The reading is {"value": 16, "unit": "%"}
